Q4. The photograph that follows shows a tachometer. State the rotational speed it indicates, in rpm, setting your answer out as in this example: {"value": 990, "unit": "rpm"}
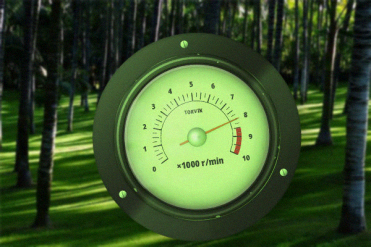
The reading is {"value": 8000, "unit": "rpm"}
